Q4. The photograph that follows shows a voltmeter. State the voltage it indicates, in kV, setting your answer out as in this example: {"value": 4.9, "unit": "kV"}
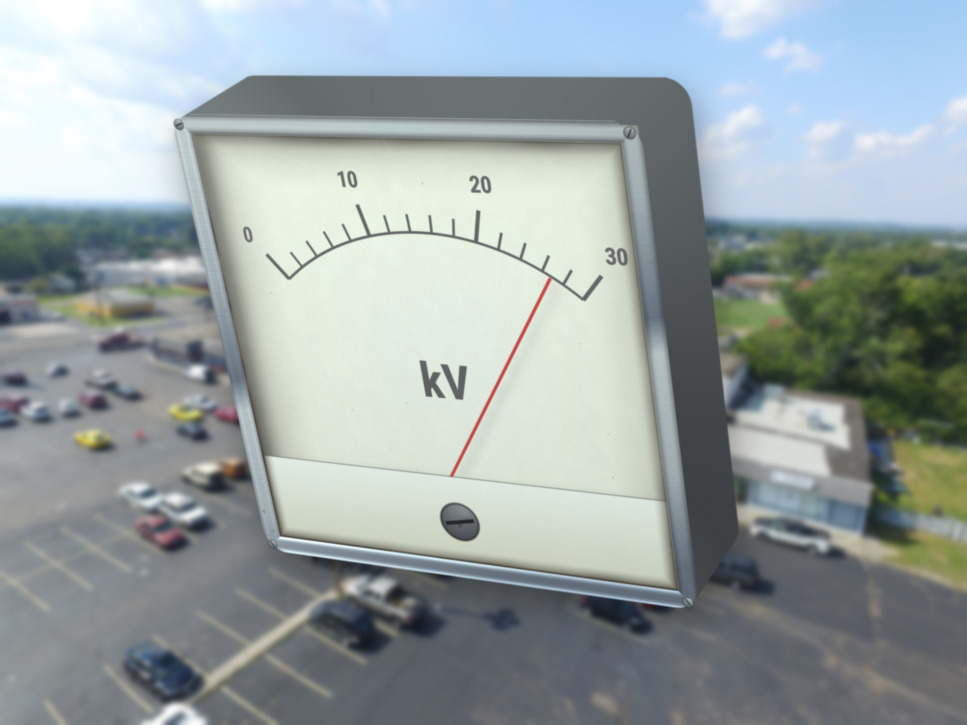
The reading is {"value": 27, "unit": "kV"}
